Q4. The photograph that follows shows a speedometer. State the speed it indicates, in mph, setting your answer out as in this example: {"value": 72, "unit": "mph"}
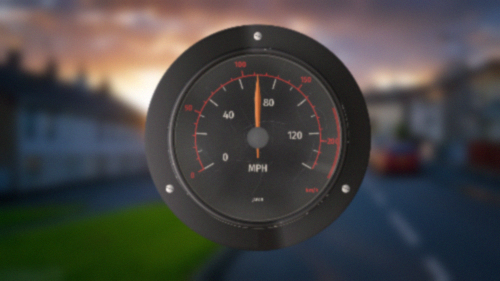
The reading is {"value": 70, "unit": "mph"}
